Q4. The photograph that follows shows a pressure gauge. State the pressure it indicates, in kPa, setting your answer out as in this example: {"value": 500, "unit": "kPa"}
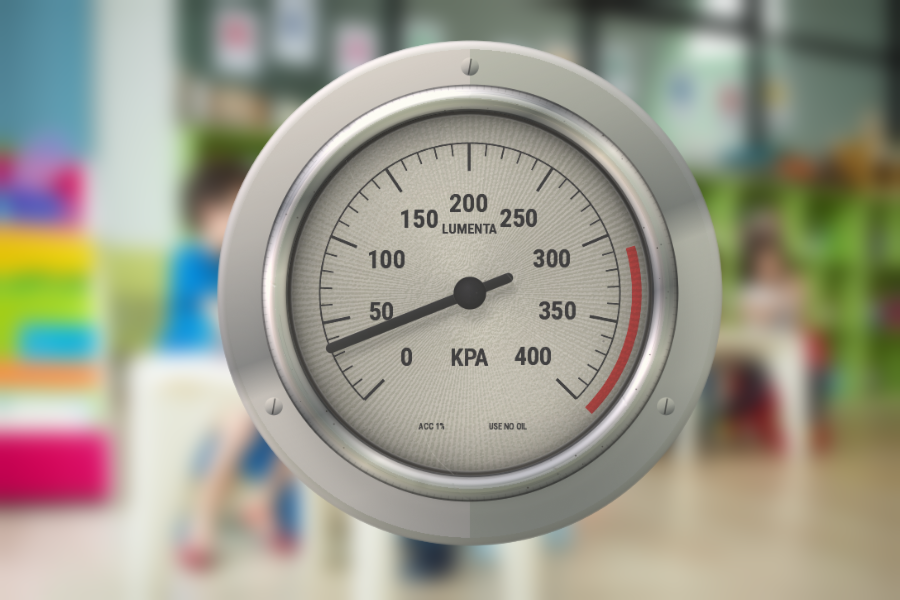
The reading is {"value": 35, "unit": "kPa"}
